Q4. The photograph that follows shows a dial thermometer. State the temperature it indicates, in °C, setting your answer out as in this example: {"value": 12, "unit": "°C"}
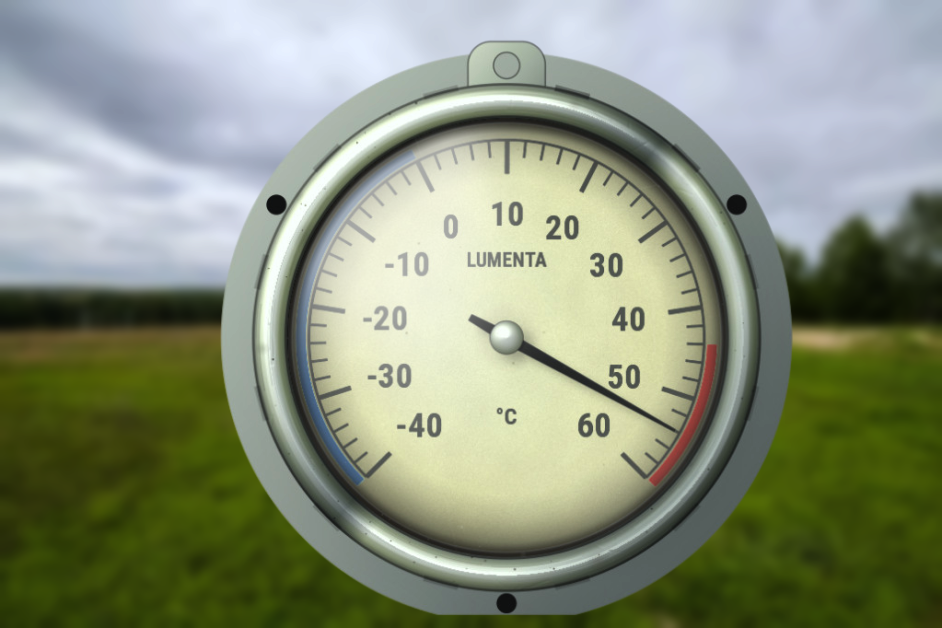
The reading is {"value": 54, "unit": "°C"}
